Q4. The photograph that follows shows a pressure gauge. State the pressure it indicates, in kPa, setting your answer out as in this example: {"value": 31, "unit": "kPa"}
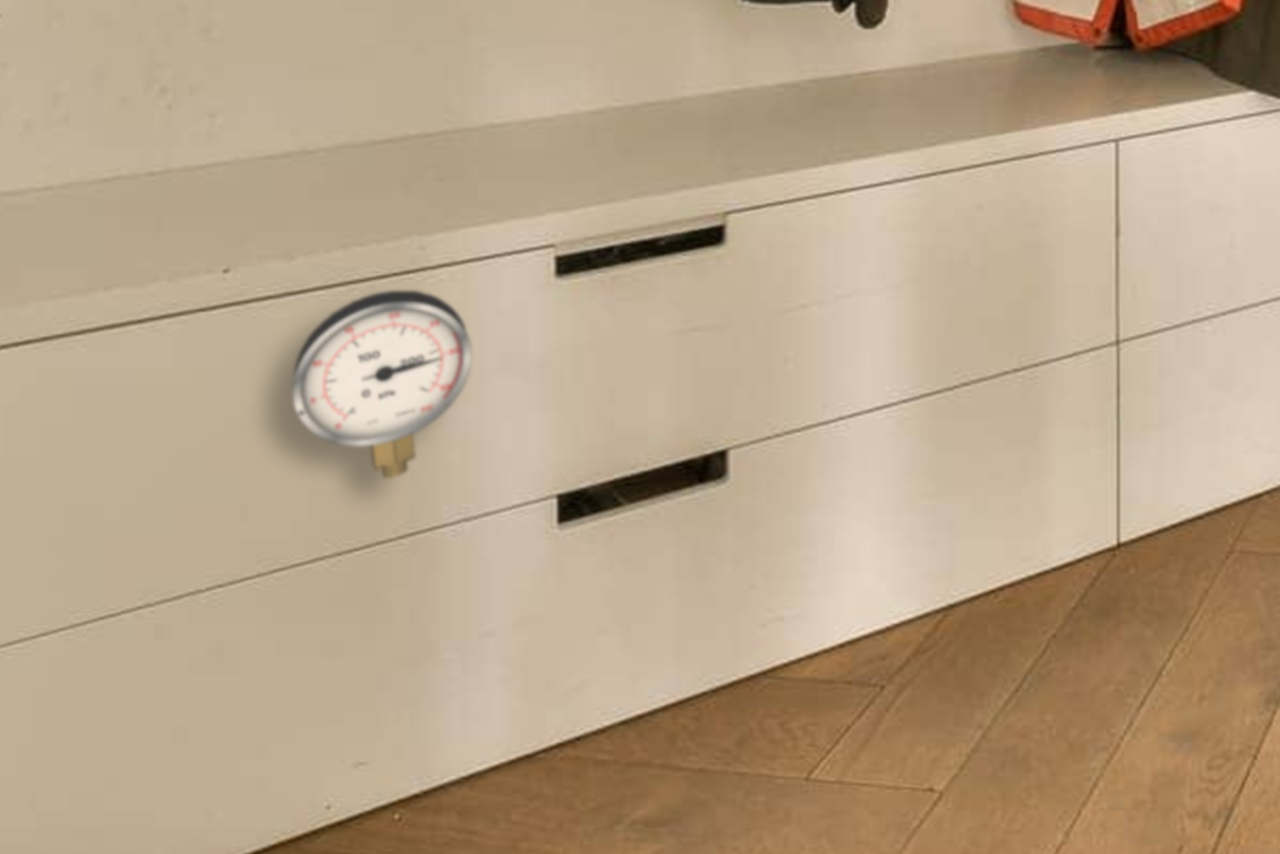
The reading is {"value": 210, "unit": "kPa"}
